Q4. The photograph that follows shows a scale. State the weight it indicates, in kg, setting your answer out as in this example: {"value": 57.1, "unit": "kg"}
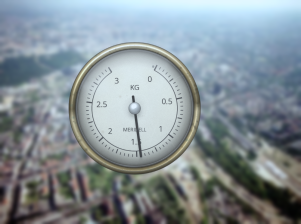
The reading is {"value": 1.45, "unit": "kg"}
